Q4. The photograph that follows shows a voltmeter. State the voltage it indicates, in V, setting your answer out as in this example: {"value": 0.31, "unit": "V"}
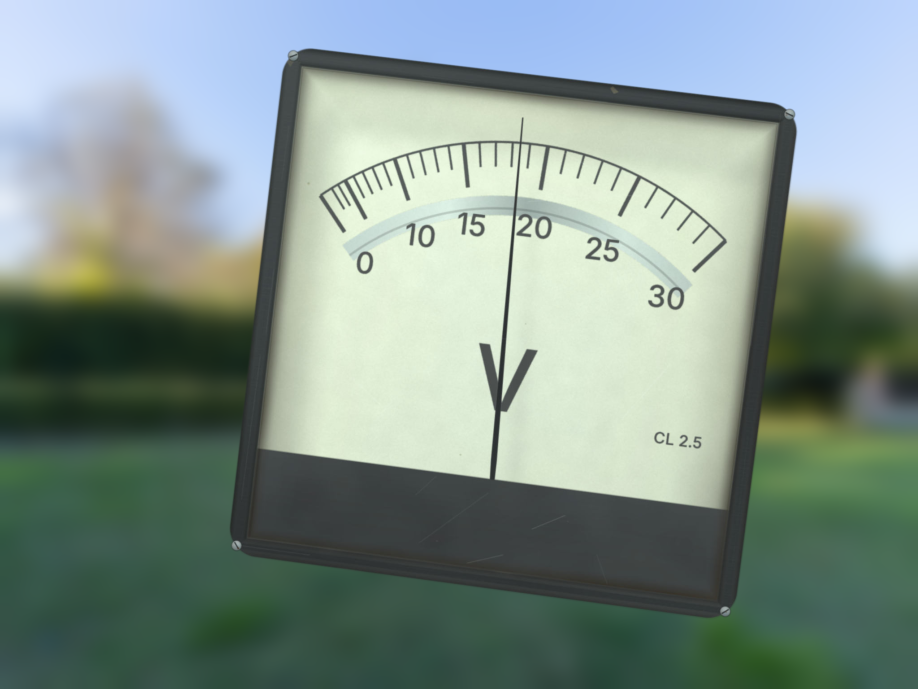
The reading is {"value": 18.5, "unit": "V"}
